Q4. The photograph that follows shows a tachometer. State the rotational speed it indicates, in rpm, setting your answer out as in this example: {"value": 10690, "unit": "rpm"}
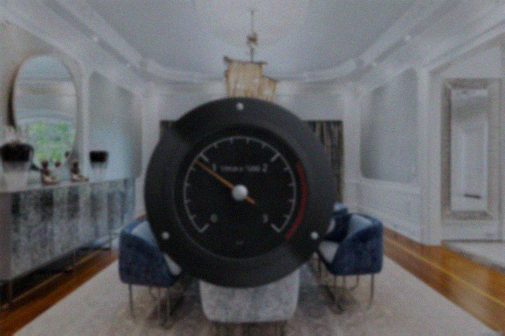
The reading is {"value": 900, "unit": "rpm"}
